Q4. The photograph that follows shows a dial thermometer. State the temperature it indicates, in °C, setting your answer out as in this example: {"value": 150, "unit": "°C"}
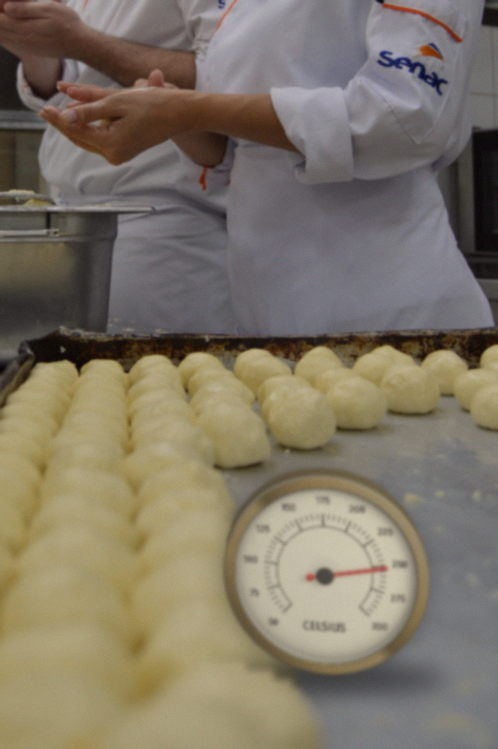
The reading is {"value": 250, "unit": "°C"}
